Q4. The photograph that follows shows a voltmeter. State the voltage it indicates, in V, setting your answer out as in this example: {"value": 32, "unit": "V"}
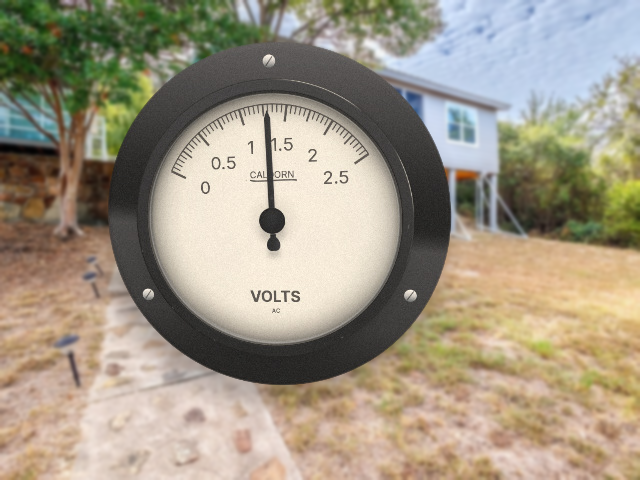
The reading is {"value": 1.3, "unit": "V"}
